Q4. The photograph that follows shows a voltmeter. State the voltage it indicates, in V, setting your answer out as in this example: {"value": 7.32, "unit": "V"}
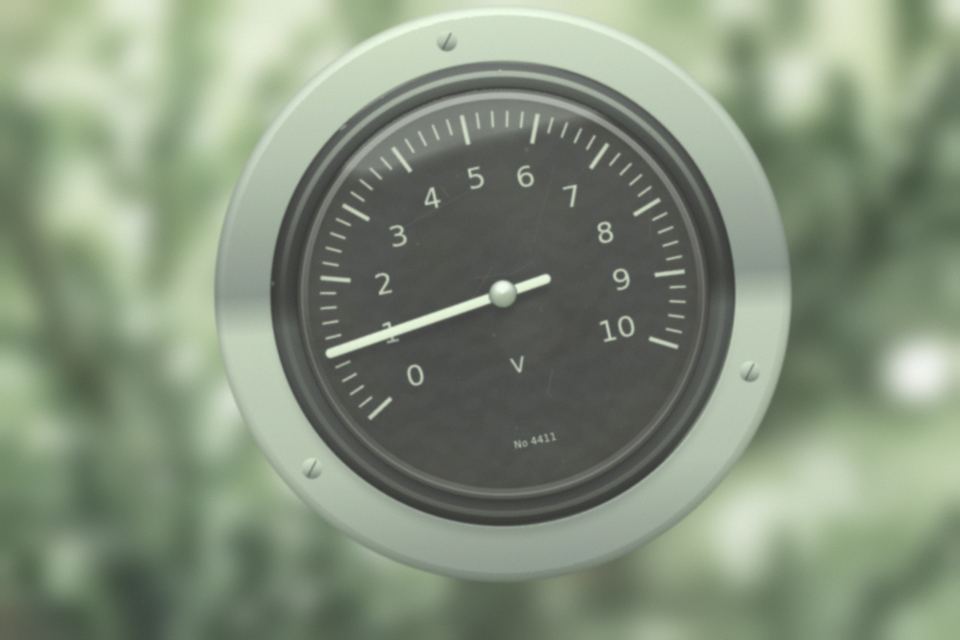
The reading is {"value": 1, "unit": "V"}
